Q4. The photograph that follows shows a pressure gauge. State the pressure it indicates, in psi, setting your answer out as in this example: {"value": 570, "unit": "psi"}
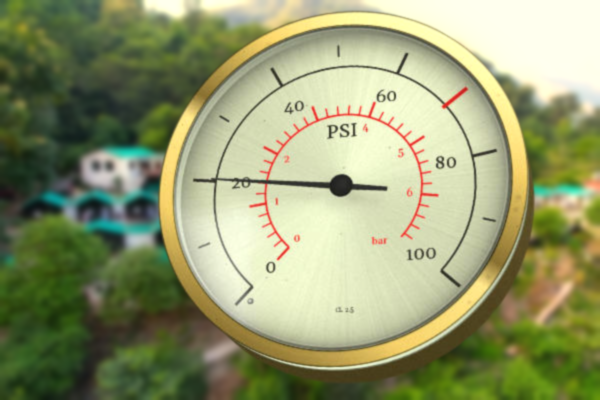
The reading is {"value": 20, "unit": "psi"}
